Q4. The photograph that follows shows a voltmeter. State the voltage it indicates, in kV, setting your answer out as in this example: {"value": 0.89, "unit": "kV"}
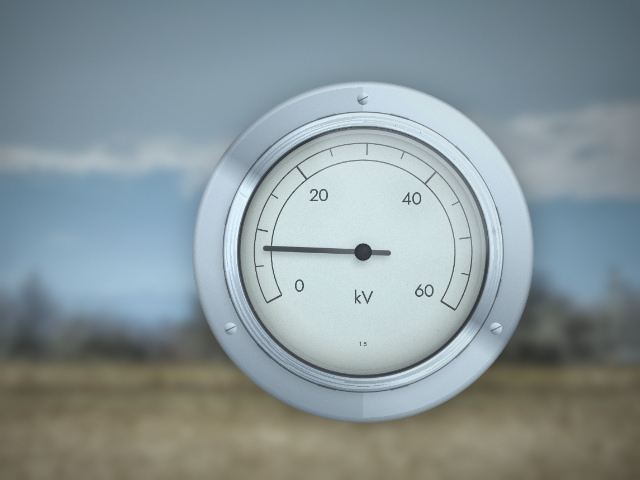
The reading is {"value": 7.5, "unit": "kV"}
